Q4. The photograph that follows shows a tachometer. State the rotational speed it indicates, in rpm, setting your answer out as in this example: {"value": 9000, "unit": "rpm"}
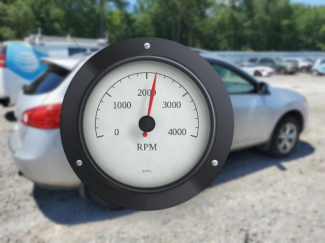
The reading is {"value": 2200, "unit": "rpm"}
